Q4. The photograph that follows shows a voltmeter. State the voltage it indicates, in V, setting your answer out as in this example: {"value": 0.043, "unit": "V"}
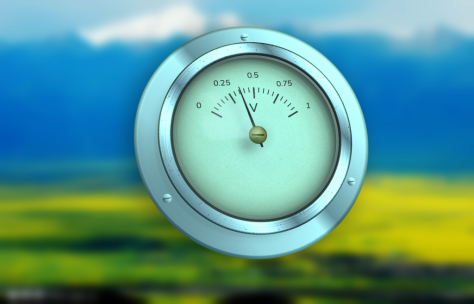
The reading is {"value": 0.35, "unit": "V"}
